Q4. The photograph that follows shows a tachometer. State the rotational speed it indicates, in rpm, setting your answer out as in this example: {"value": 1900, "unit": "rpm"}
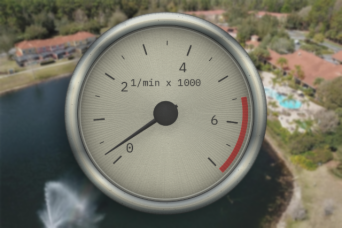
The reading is {"value": 250, "unit": "rpm"}
